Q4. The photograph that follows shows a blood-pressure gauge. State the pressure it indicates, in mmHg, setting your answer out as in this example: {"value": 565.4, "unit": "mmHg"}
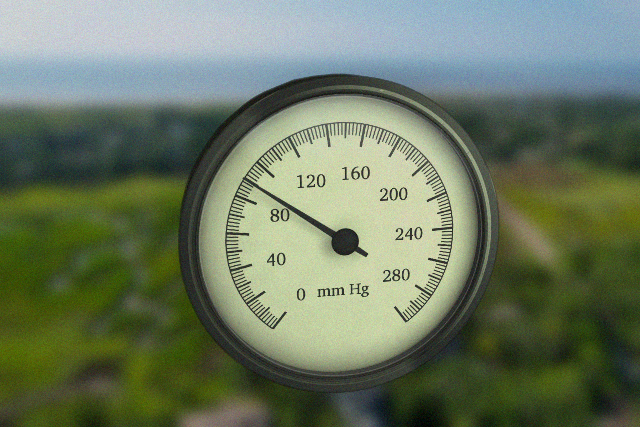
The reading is {"value": 90, "unit": "mmHg"}
